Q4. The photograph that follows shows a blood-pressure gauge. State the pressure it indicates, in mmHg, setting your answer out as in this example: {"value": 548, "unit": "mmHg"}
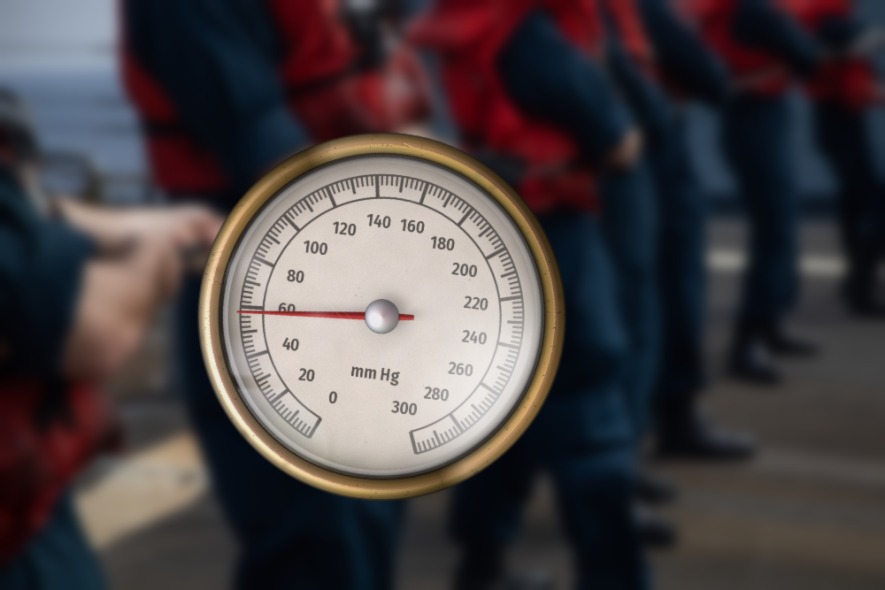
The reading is {"value": 58, "unit": "mmHg"}
